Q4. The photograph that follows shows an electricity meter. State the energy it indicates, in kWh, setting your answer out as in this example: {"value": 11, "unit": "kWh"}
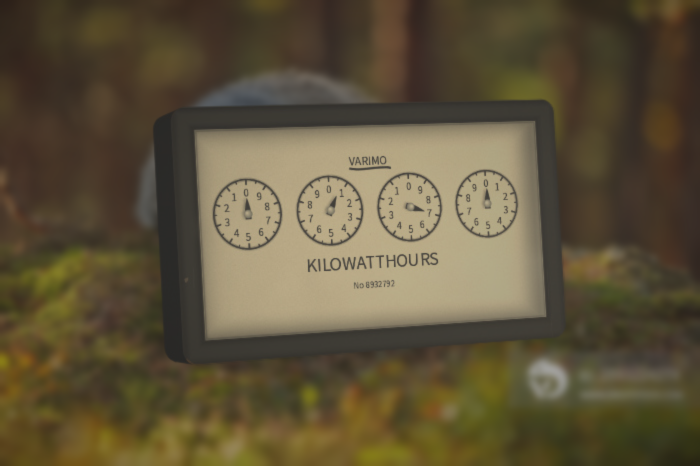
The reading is {"value": 70, "unit": "kWh"}
